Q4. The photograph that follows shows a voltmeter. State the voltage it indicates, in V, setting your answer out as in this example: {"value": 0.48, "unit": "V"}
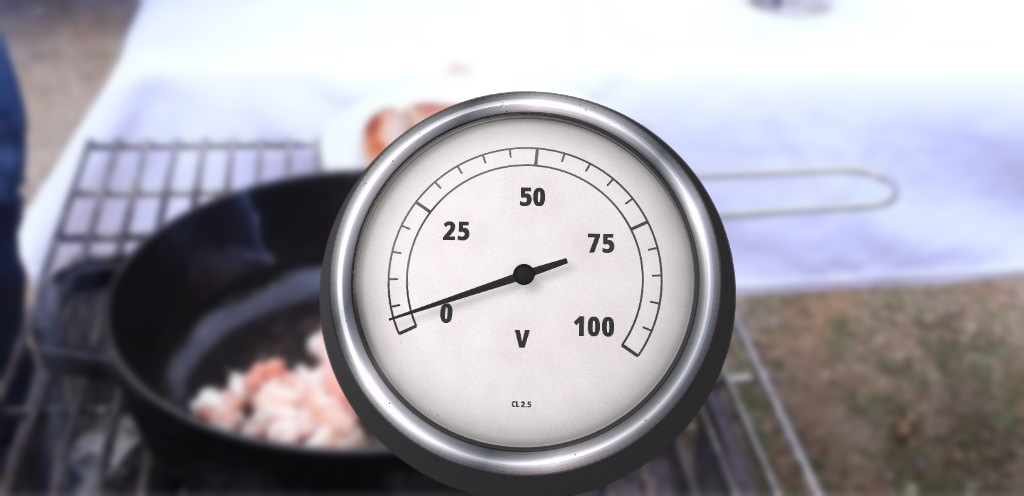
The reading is {"value": 2.5, "unit": "V"}
